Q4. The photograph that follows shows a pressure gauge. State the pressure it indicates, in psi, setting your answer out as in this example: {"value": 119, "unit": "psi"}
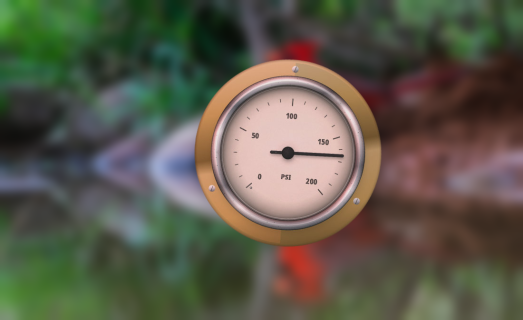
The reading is {"value": 165, "unit": "psi"}
